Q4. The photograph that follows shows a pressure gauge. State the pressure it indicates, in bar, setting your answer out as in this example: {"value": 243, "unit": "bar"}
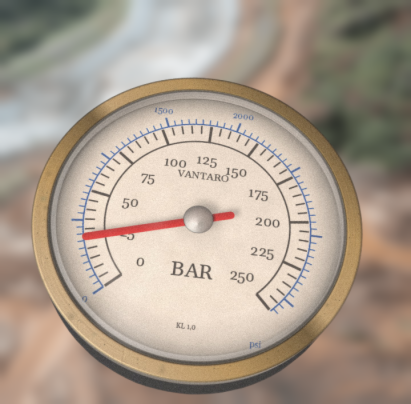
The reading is {"value": 25, "unit": "bar"}
